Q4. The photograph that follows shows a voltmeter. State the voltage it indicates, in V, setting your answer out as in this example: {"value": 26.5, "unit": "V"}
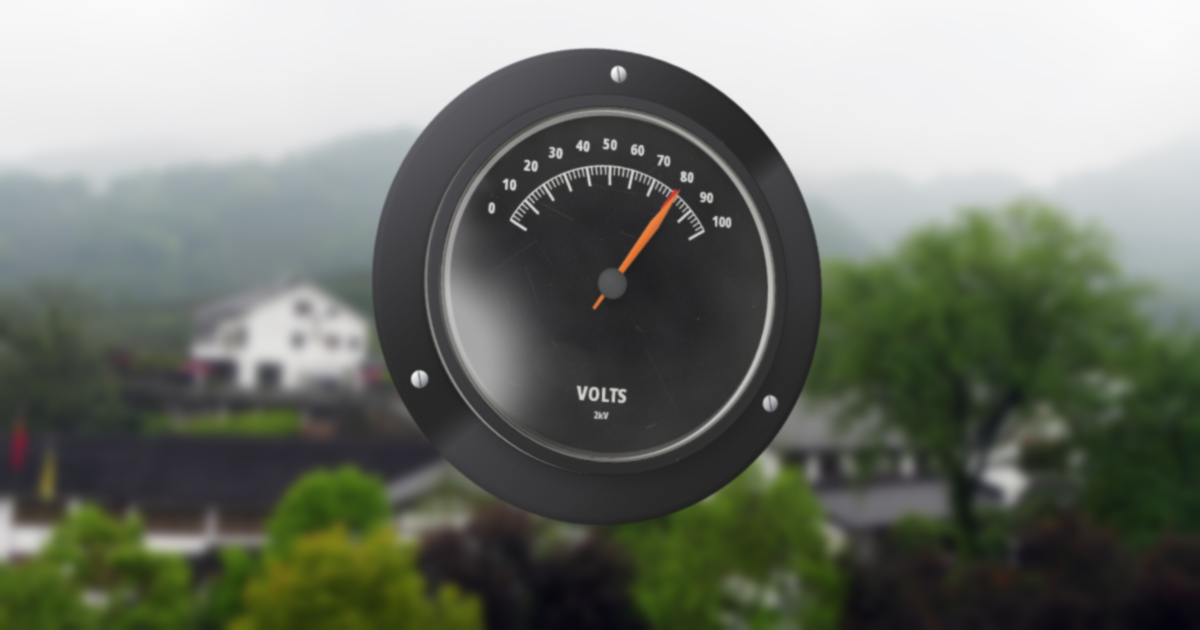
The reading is {"value": 80, "unit": "V"}
